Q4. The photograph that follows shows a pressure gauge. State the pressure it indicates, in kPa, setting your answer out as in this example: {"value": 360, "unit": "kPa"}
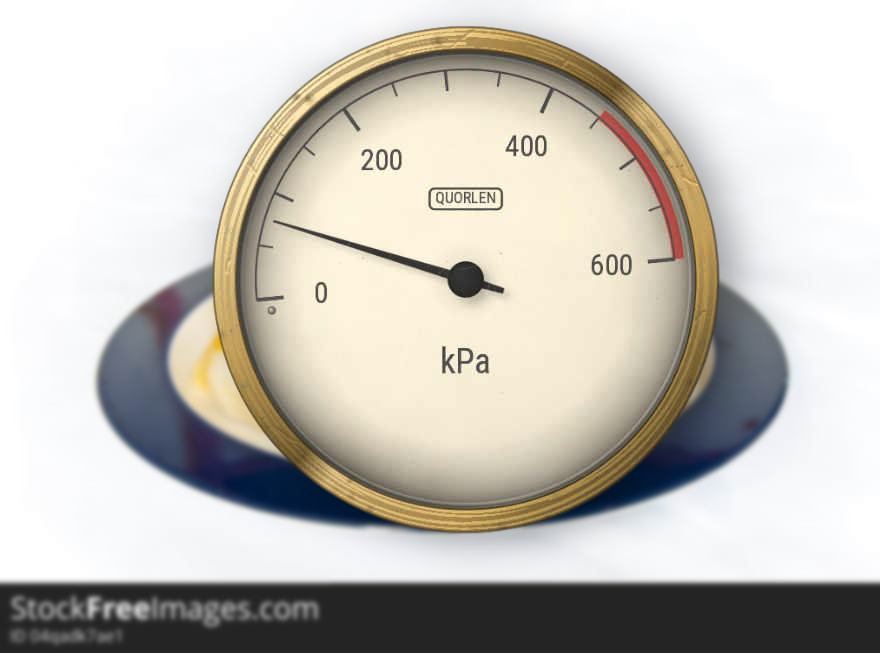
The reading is {"value": 75, "unit": "kPa"}
